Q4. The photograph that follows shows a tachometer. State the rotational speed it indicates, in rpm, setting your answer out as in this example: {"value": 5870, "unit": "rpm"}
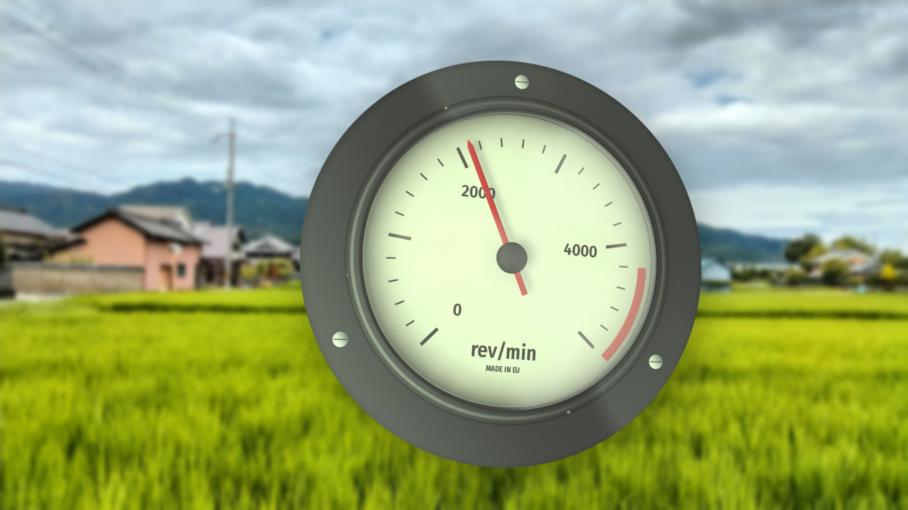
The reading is {"value": 2100, "unit": "rpm"}
